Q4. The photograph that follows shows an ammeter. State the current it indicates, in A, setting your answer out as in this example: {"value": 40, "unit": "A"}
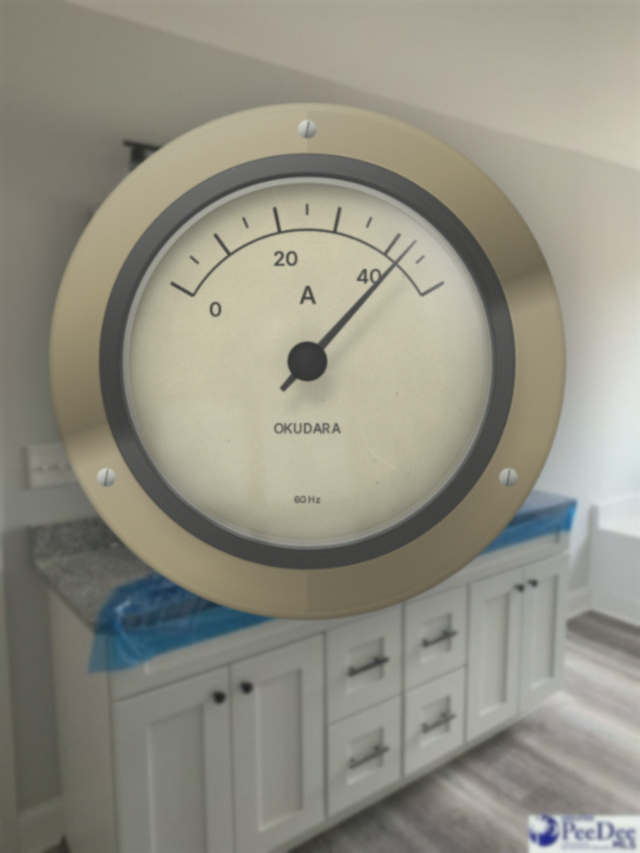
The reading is {"value": 42.5, "unit": "A"}
